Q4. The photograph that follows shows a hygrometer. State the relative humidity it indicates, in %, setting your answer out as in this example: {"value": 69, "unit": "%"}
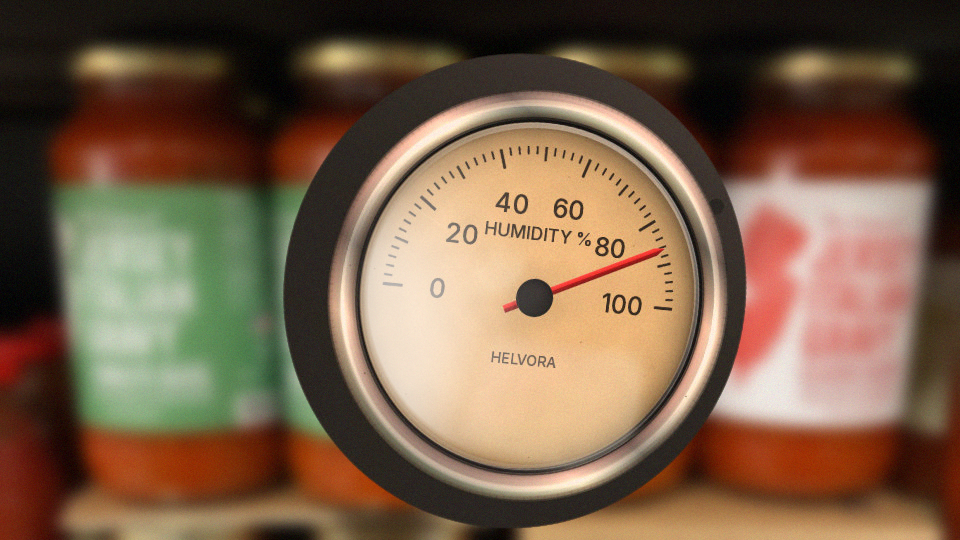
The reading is {"value": 86, "unit": "%"}
